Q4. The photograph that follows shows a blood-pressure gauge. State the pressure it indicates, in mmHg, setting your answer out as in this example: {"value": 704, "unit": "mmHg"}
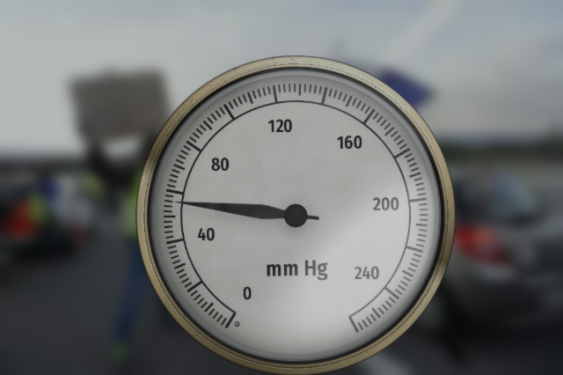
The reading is {"value": 56, "unit": "mmHg"}
